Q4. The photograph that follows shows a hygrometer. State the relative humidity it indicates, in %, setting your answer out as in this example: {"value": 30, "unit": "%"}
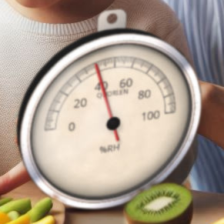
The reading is {"value": 40, "unit": "%"}
